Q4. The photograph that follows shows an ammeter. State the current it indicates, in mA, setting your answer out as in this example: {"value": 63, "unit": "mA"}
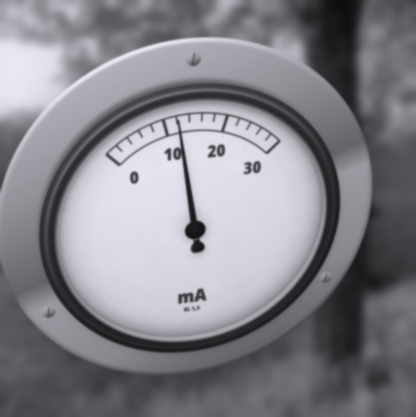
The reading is {"value": 12, "unit": "mA"}
